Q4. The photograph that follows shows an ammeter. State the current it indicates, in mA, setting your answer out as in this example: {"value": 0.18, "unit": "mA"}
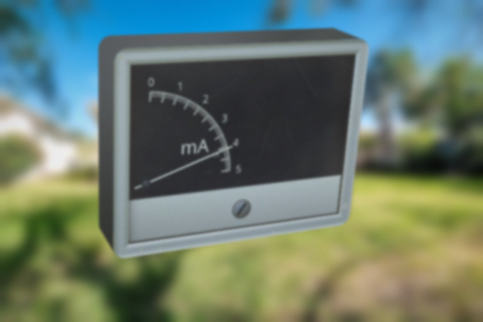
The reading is {"value": 4, "unit": "mA"}
